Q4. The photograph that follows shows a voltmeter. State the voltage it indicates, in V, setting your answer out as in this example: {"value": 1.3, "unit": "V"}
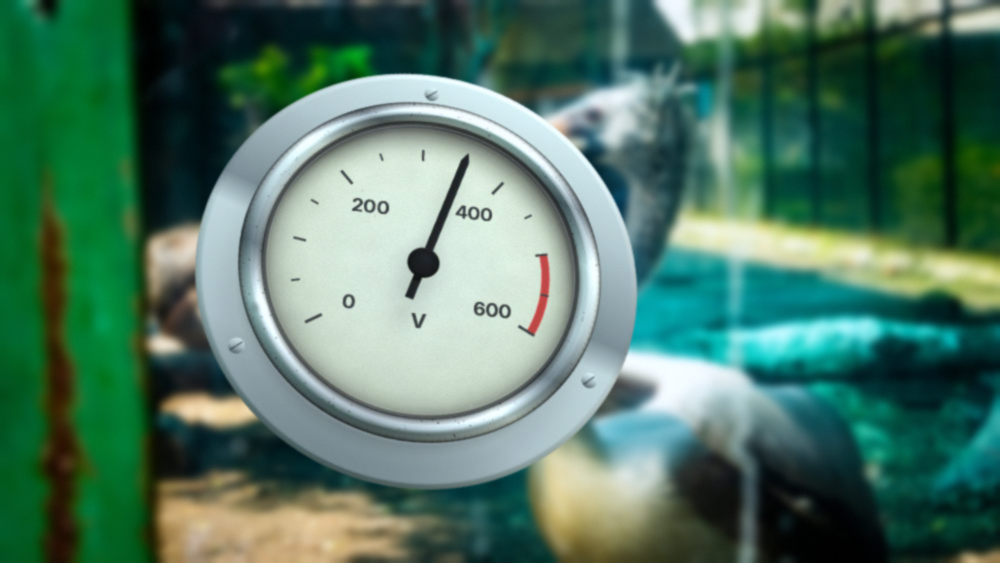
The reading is {"value": 350, "unit": "V"}
